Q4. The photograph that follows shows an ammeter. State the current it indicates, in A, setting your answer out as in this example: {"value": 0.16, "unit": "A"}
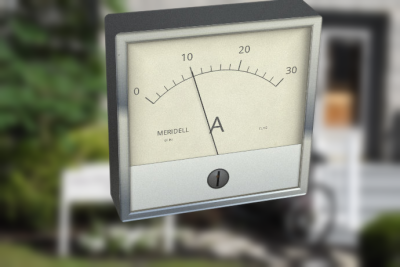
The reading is {"value": 10, "unit": "A"}
